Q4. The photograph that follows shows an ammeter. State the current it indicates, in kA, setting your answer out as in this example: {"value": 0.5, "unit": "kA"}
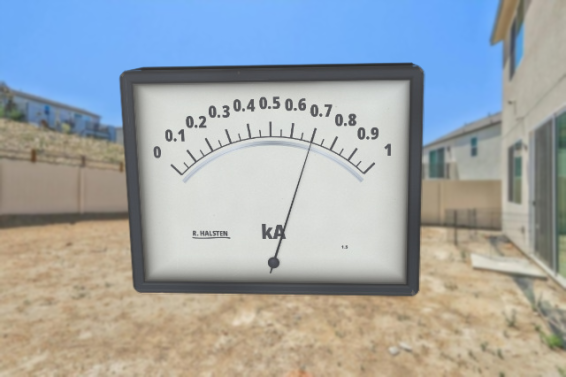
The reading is {"value": 0.7, "unit": "kA"}
